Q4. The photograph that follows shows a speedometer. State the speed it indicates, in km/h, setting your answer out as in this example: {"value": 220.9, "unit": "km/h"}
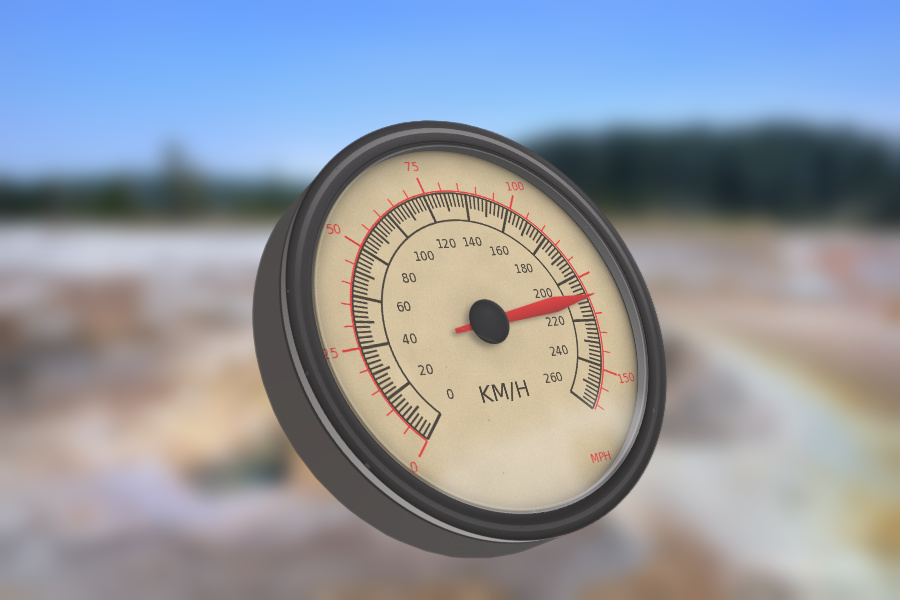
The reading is {"value": 210, "unit": "km/h"}
